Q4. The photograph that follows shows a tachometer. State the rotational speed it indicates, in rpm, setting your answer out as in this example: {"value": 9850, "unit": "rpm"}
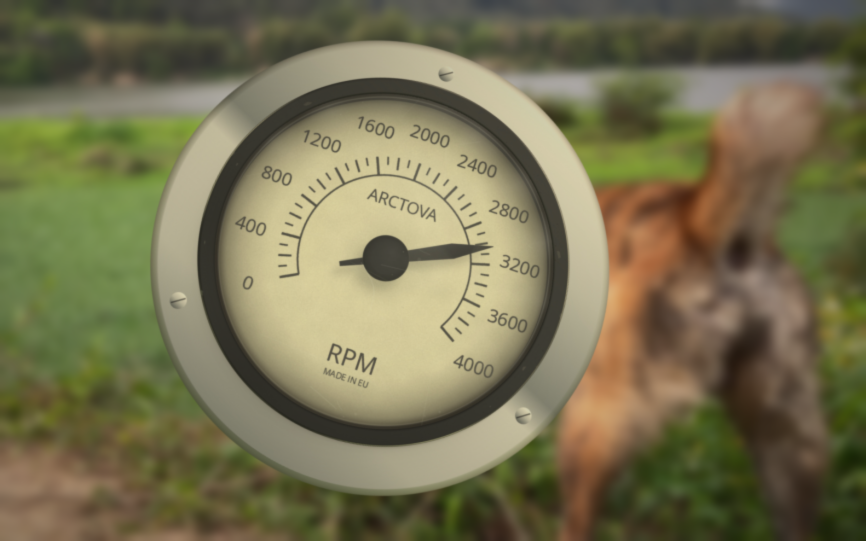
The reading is {"value": 3050, "unit": "rpm"}
